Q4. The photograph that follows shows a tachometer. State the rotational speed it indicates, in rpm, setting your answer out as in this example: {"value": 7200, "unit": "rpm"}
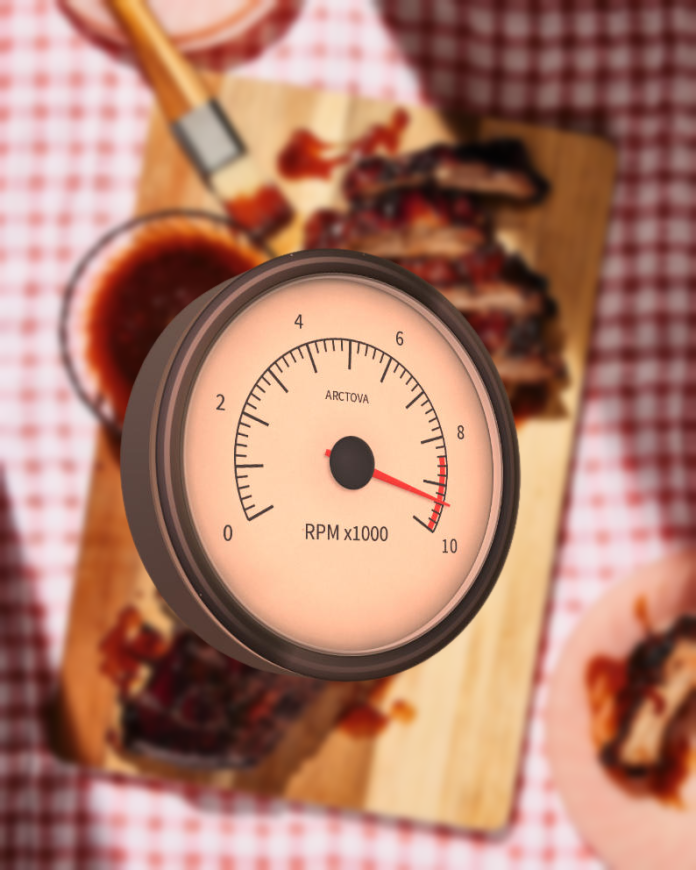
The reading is {"value": 9400, "unit": "rpm"}
